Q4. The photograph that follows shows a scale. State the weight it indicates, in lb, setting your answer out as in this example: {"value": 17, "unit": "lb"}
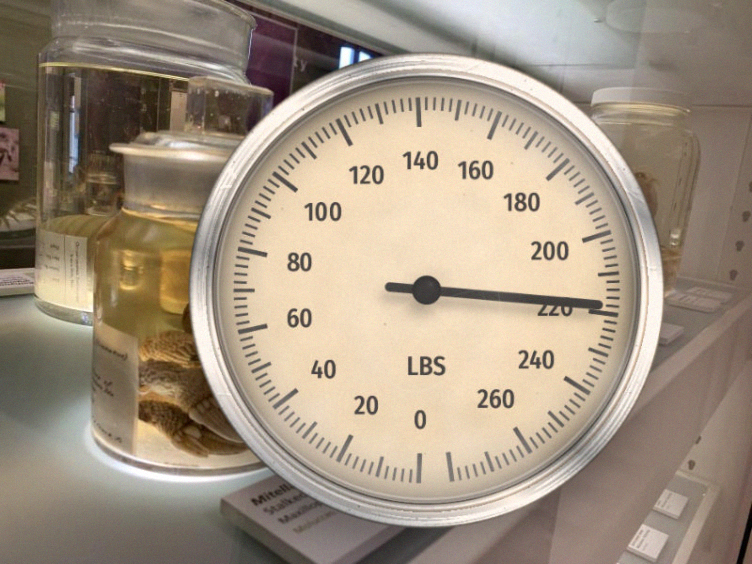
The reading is {"value": 218, "unit": "lb"}
